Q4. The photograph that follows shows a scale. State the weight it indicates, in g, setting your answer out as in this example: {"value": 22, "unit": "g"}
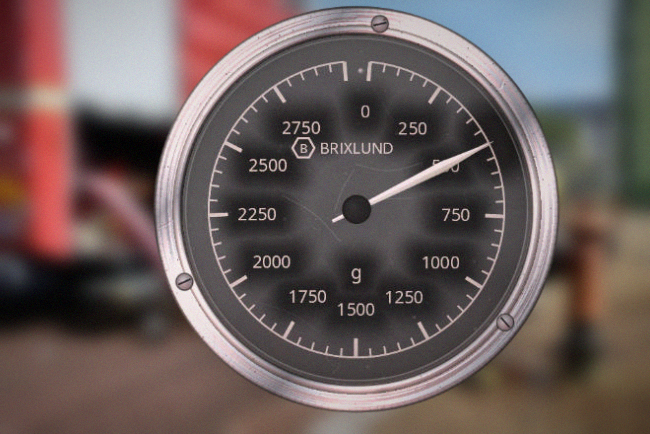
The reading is {"value": 500, "unit": "g"}
